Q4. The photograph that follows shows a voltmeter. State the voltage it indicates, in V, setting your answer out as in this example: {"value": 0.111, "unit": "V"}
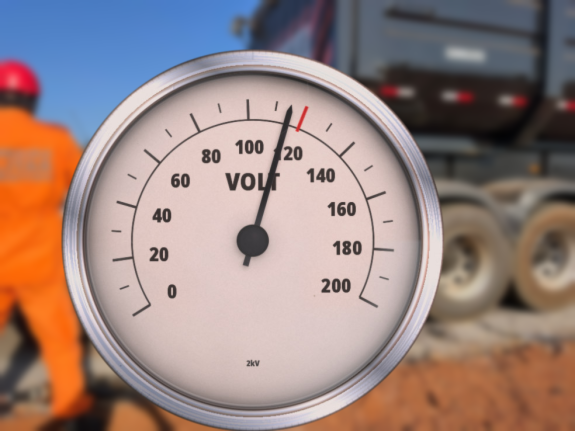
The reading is {"value": 115, "unit": "V"}
